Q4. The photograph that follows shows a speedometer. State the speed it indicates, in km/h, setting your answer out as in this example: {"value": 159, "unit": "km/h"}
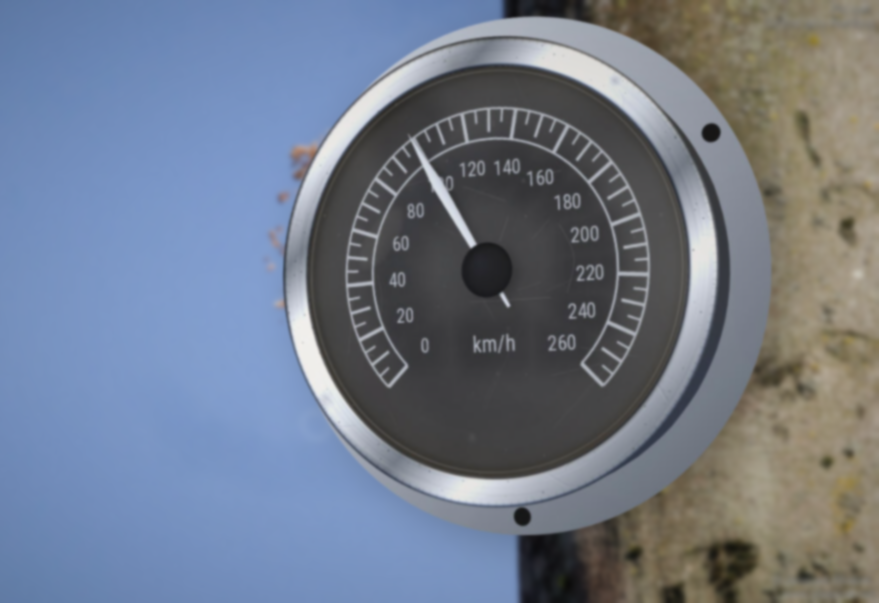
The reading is {"value": 100, "unit": "km/h"}
